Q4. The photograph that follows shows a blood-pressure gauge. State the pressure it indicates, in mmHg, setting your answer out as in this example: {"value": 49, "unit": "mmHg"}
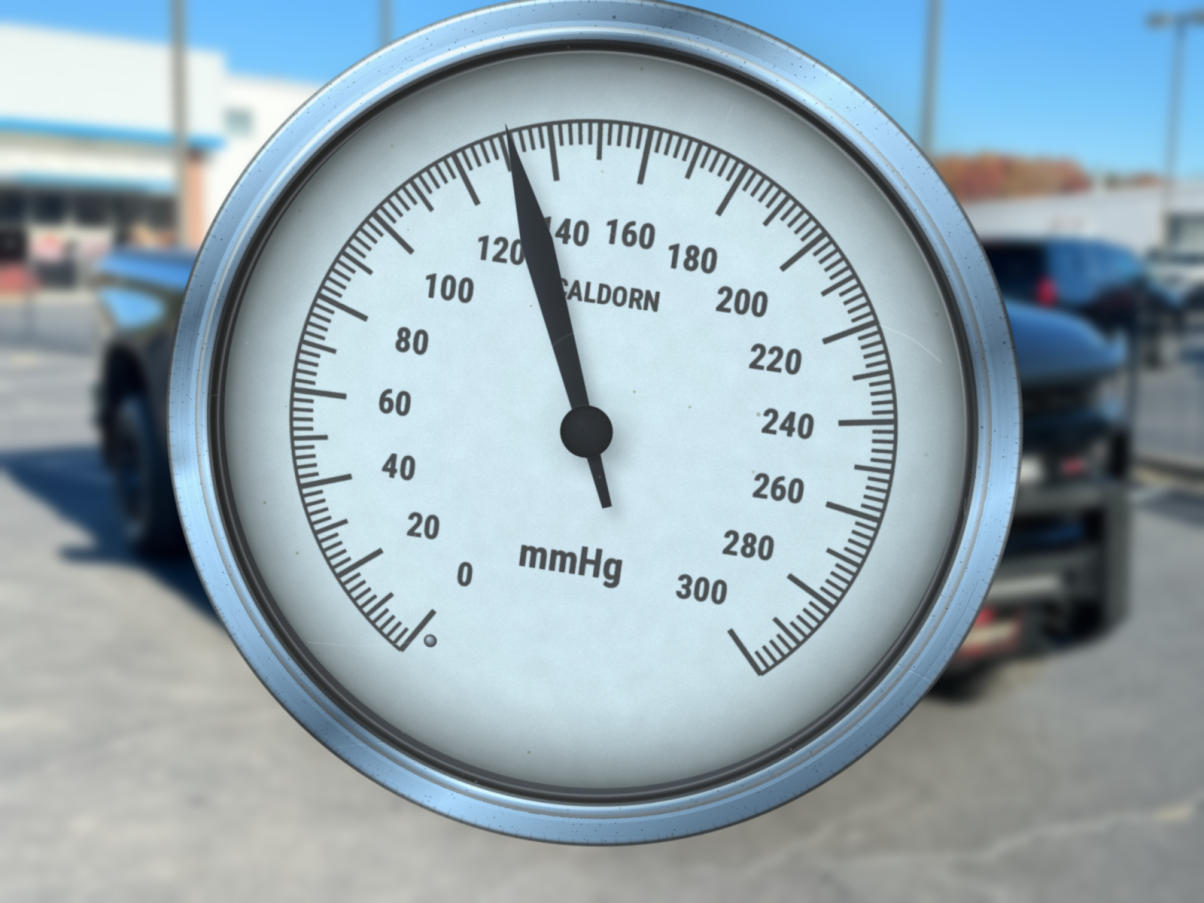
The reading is {"value": 132, "unit": "mmHg"}
